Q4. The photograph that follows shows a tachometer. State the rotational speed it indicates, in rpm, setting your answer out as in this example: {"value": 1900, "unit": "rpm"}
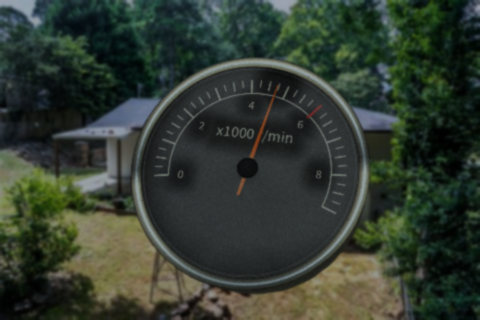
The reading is {"value": 4750, "unit": "rpm"}
